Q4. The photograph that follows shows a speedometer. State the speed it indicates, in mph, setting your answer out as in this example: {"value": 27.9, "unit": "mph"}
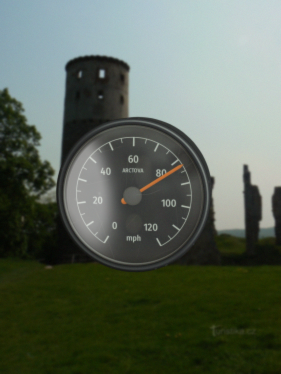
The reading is {"value": 82.5, "unit": "mph"}
